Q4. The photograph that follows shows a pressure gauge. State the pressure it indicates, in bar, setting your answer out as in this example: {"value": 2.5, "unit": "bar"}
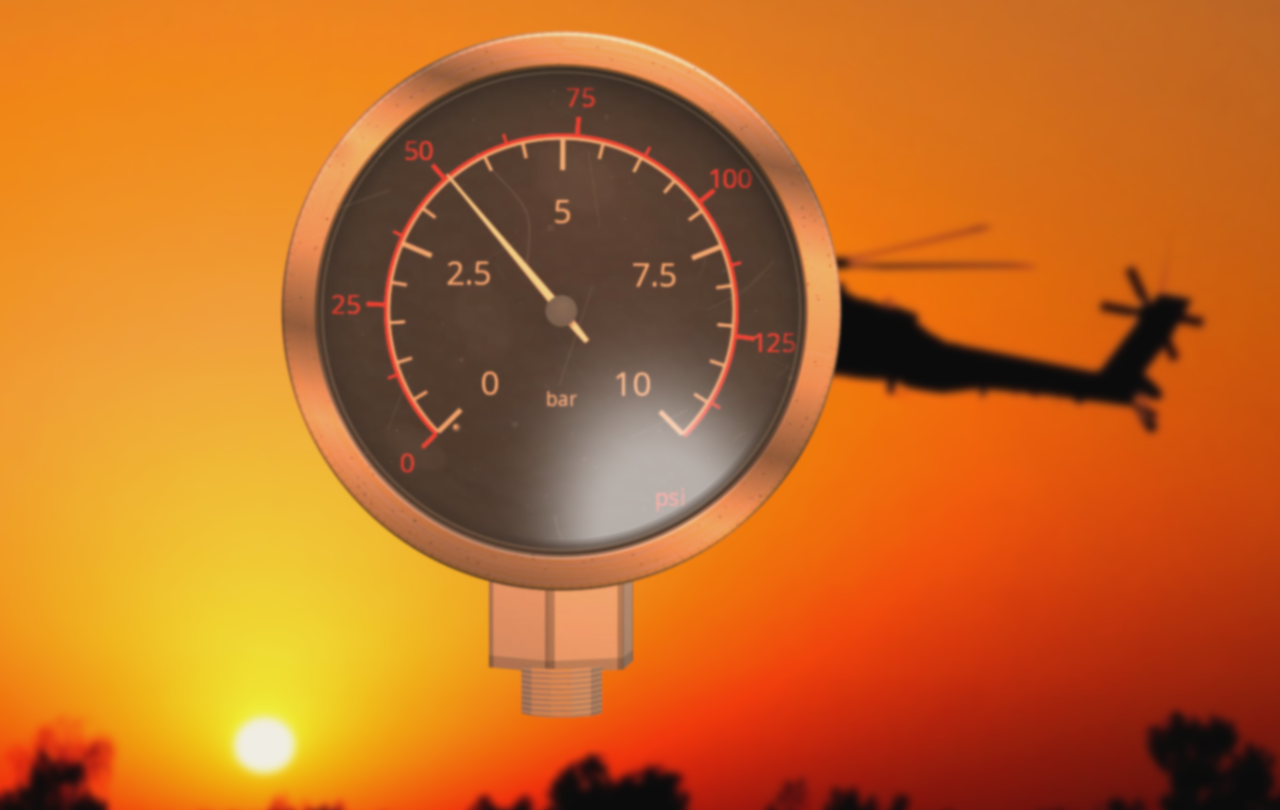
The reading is {"value": 3.5, "unit": "bar"}
